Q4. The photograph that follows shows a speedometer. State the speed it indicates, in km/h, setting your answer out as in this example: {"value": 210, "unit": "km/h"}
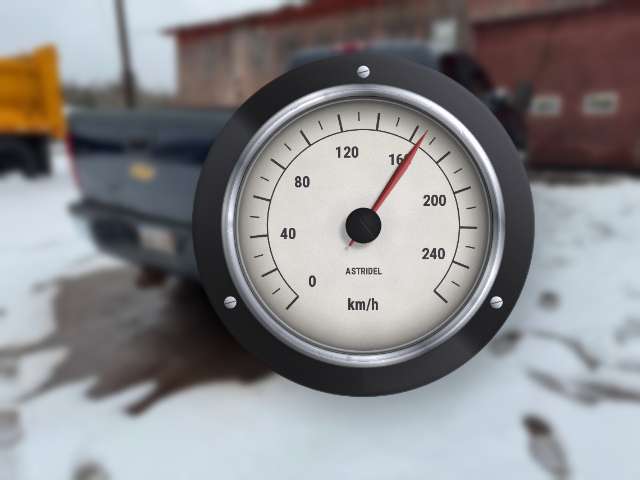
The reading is {"value": 165, "unit": "km/h"}
